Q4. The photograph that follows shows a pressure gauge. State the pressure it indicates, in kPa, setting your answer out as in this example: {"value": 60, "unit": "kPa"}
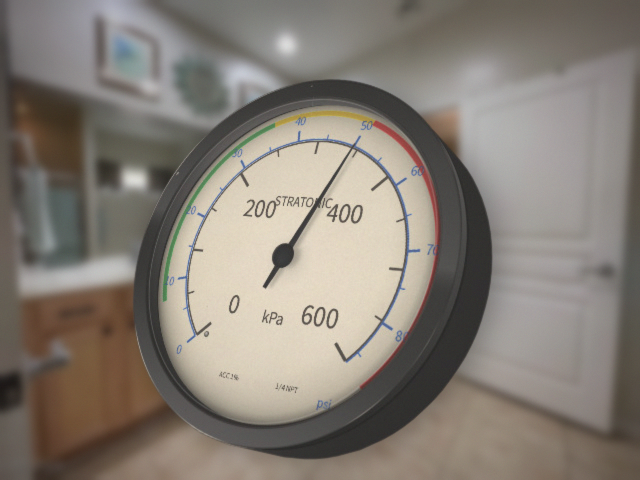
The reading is {"value": 350, "unit": "kPa"}
